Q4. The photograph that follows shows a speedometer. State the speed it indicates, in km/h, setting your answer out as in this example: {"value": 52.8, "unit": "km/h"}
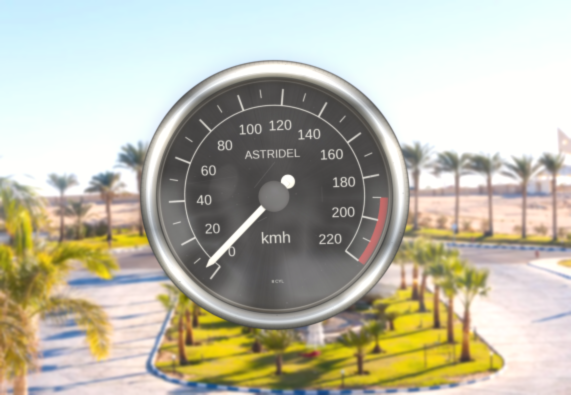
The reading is {"value": 5, "unit": "km/h"}
